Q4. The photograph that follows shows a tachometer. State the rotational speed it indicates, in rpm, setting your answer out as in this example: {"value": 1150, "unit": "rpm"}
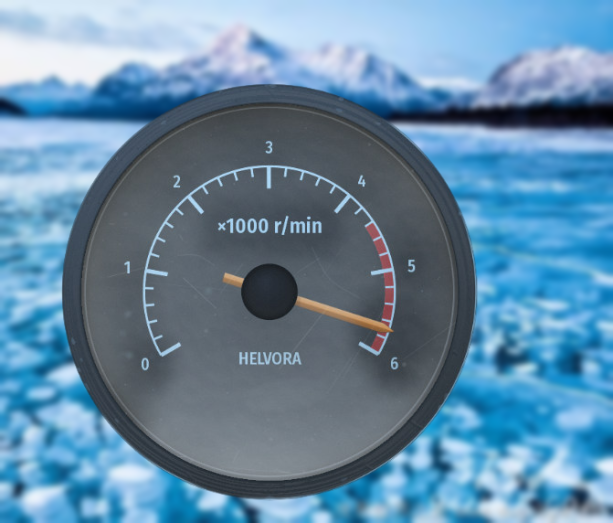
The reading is {"value": 5700, "unit": "rpm"}
